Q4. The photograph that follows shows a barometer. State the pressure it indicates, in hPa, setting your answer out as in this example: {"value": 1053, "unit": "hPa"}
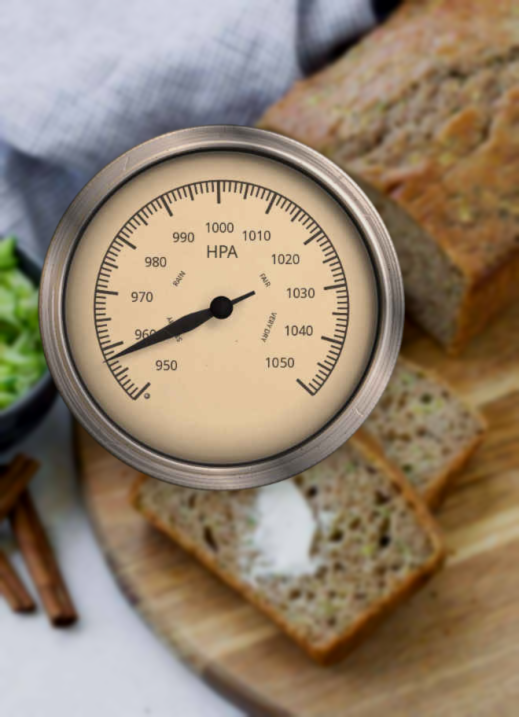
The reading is {"value": 958, "unit": "hPa"}
